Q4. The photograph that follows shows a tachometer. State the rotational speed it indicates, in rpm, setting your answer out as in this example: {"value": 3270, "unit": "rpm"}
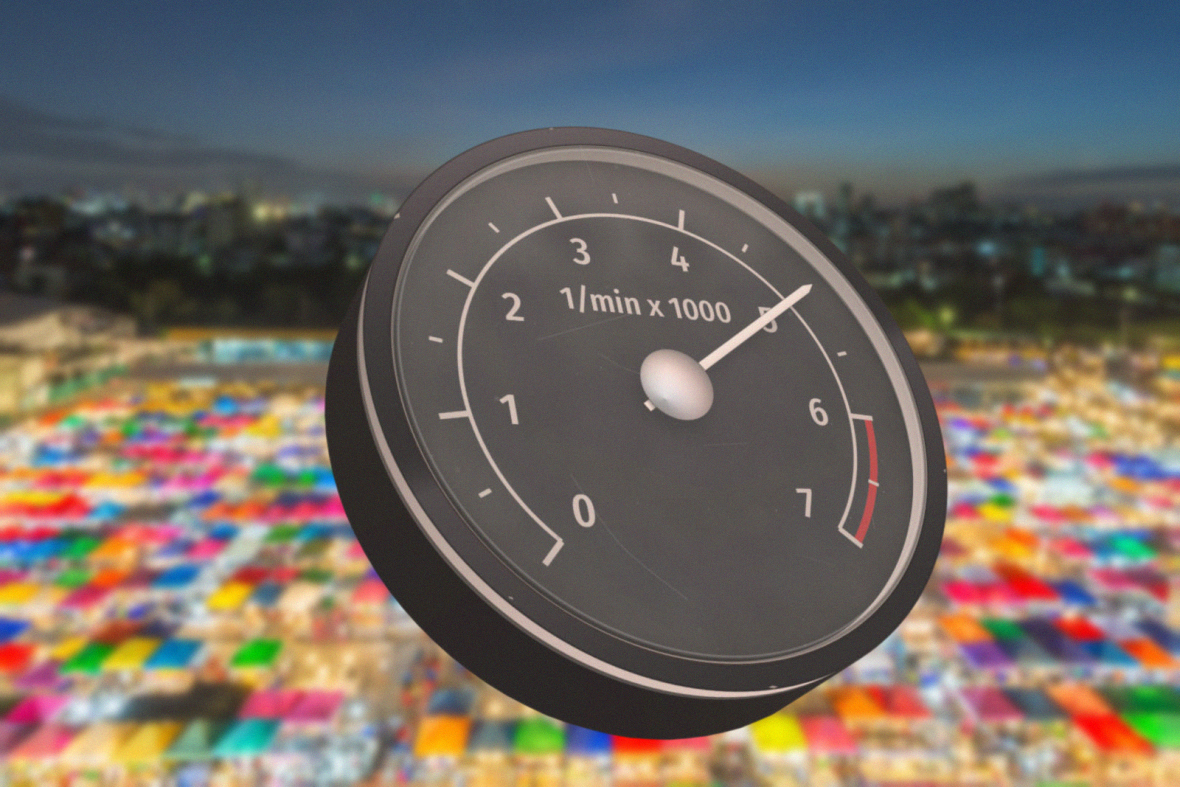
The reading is {"value": 5000, "unit": "rpm"}
